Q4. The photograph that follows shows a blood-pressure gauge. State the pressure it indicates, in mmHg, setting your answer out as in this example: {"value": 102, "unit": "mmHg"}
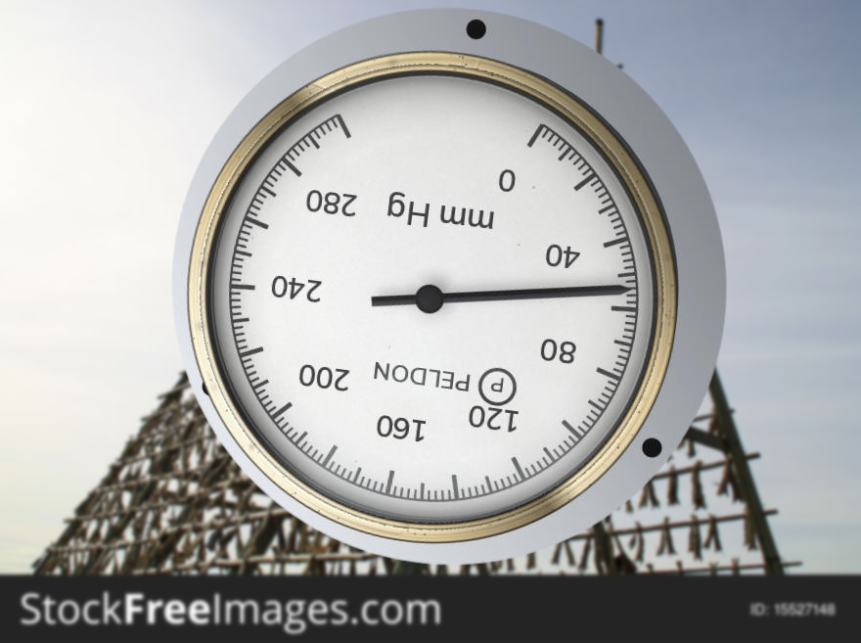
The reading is {"value": 54, "unit": "mmHg"}
